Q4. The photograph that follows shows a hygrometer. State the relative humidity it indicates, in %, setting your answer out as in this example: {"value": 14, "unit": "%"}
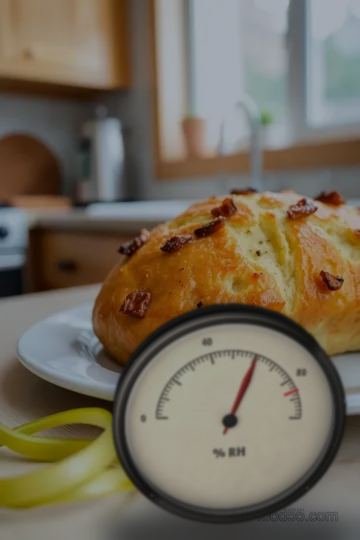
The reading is {"value": 60, "unit": "%"}
